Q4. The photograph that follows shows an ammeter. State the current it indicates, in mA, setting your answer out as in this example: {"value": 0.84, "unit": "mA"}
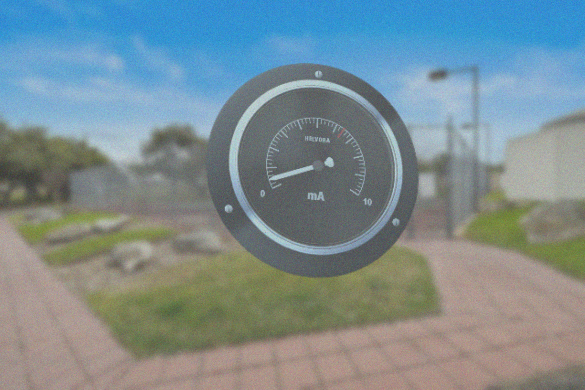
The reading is {"value": 0.4, "unit": "mA"}
